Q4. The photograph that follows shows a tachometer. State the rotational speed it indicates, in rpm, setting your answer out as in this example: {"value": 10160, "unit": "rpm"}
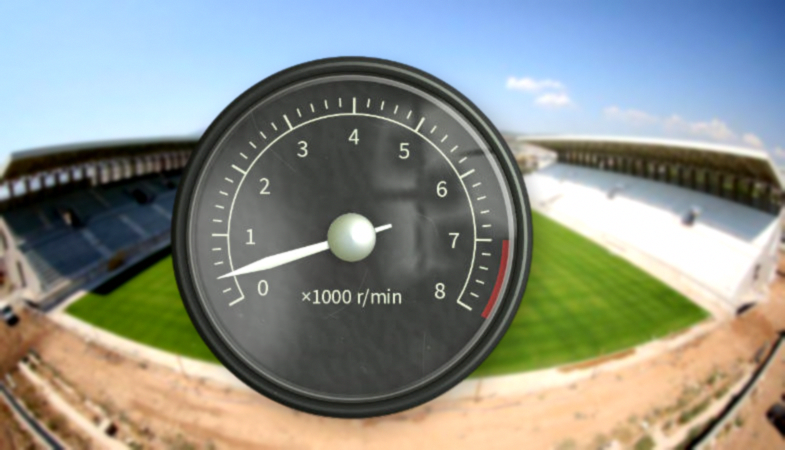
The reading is {"value": 400, "unit": "rpm"}
